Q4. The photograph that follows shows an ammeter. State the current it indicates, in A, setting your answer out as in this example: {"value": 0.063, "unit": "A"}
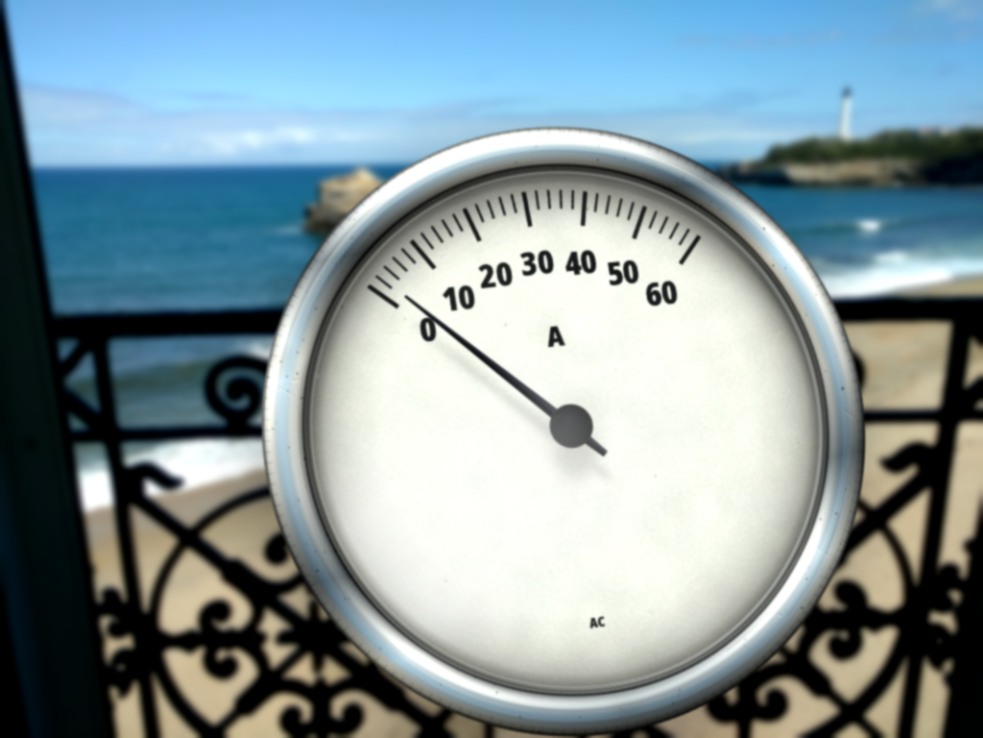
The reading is {"value": 2, "unit": "A"}
